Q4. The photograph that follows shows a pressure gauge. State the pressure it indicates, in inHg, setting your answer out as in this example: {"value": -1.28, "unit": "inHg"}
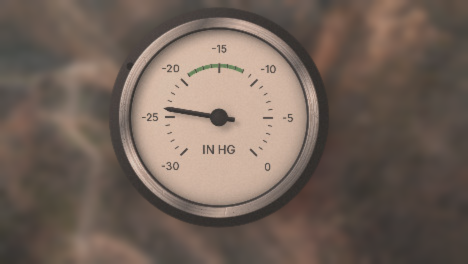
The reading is {"value": -24, "unit": "inHg"}
